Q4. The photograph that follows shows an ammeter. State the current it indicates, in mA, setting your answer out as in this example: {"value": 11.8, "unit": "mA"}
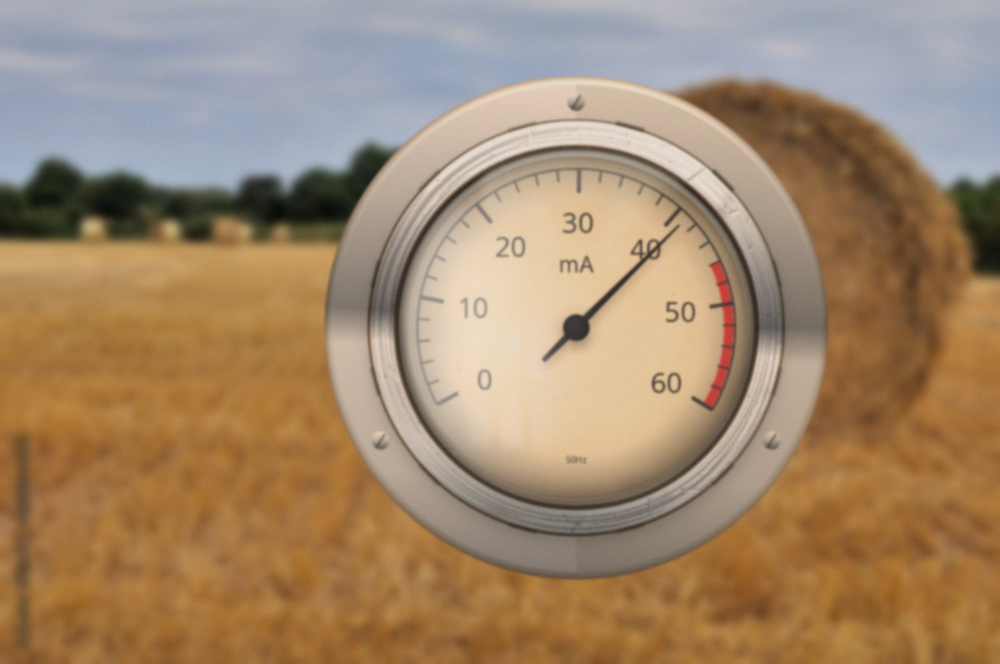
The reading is {"value": 41, "unit": "mA"}
